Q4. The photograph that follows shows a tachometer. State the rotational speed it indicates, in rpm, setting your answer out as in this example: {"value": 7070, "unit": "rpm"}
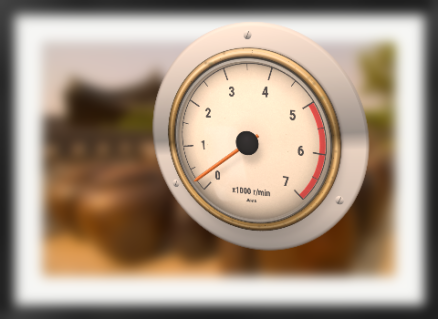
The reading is {"value": 250, "unit": "rpm"}
